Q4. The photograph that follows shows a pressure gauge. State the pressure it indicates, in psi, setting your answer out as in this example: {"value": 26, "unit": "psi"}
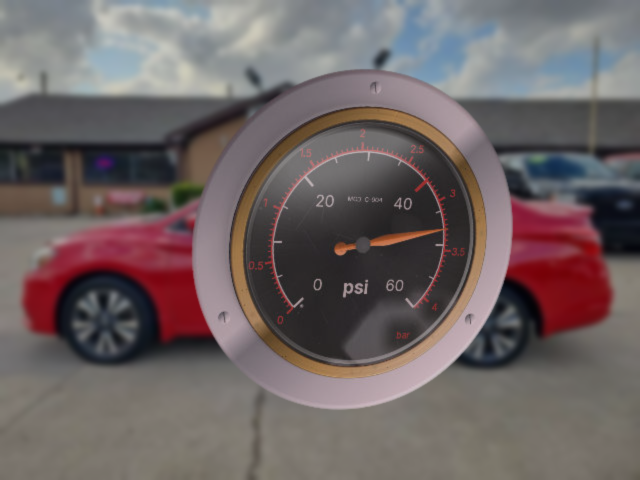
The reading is {"value": 47.5, "unit": "psi"}
